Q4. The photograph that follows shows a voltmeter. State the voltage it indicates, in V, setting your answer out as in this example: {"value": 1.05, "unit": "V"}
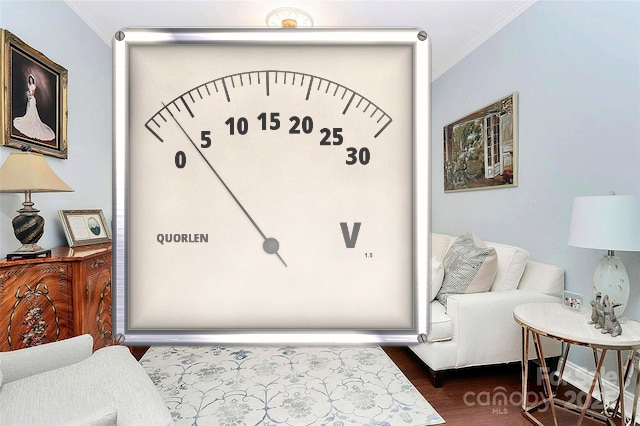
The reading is {"value": 3, "unit": "V"}
